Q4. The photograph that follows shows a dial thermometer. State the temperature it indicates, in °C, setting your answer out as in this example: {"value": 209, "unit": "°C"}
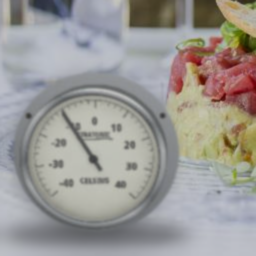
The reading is {"value": -10, "unit": "°C"}
